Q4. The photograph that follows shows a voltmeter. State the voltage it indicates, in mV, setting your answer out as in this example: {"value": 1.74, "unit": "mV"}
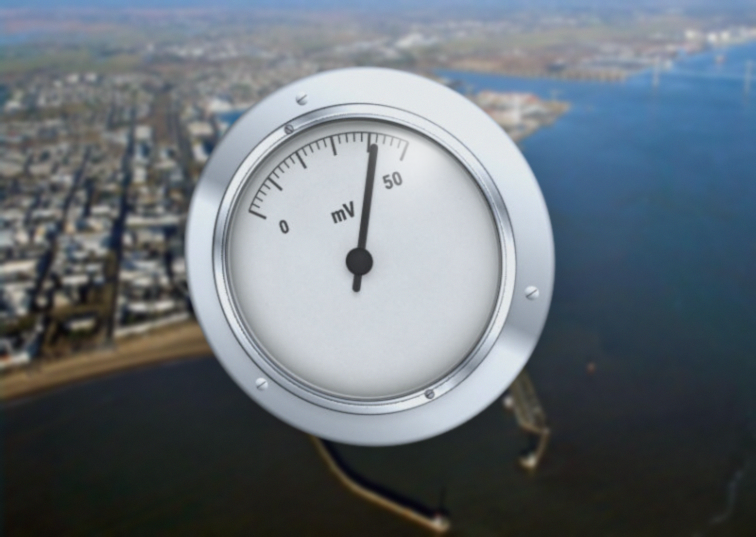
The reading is {"value": 42, "unit": "mV"}
